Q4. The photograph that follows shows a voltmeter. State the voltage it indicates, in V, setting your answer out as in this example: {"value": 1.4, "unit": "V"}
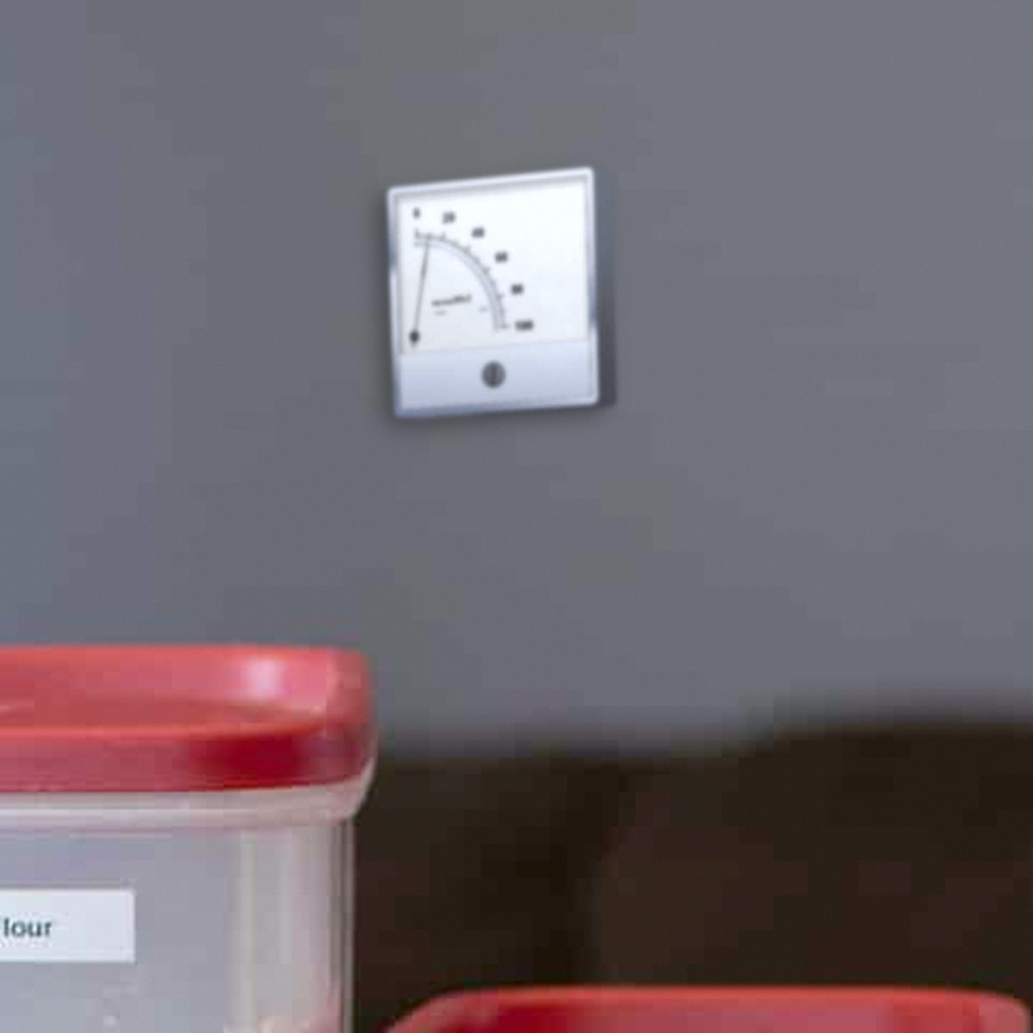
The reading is {"value": 10, "unit": "V"}
